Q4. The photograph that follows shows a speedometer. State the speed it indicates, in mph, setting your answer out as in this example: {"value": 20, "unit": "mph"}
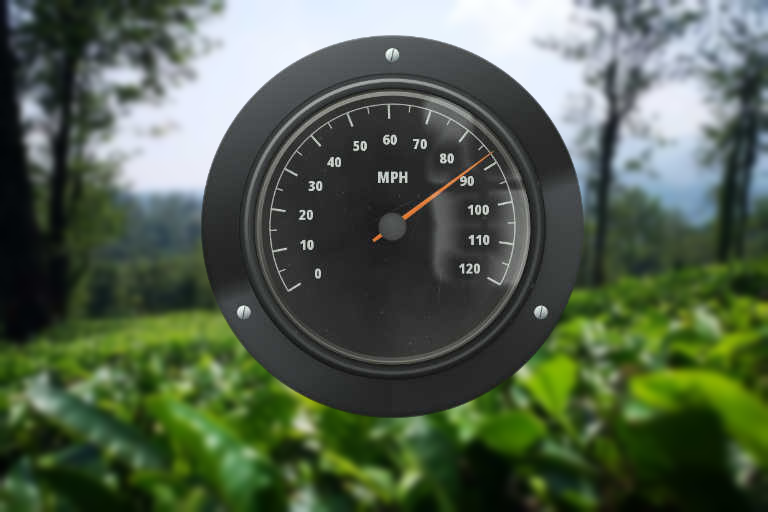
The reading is {"value": 87.5, "unit": "mph"}
